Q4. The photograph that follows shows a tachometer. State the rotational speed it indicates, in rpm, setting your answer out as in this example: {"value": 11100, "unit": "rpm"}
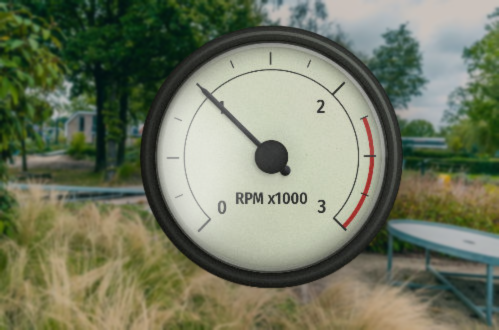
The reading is {"value": 1000, "unit": "rpm"}
